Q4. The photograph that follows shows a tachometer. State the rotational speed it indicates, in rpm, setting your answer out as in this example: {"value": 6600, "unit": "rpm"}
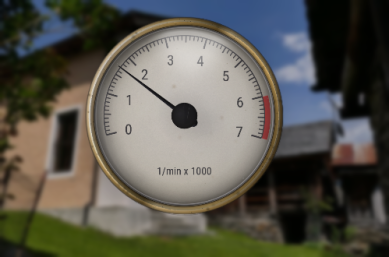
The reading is {"value": 1700, "unit": "rpm"}
